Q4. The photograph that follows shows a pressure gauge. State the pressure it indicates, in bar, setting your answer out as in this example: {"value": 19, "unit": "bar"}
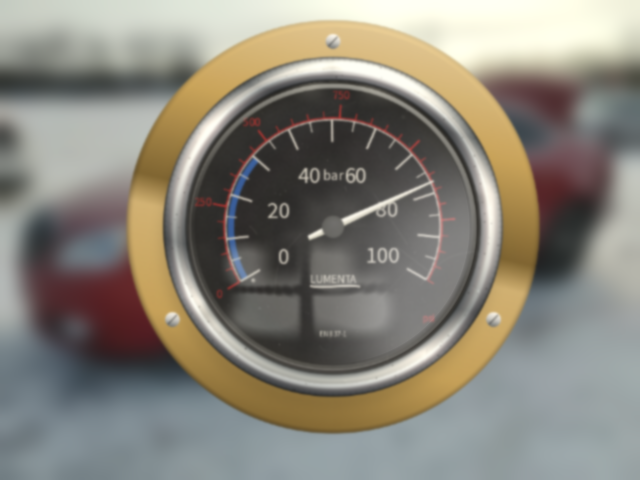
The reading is {"value": 77.5, "unit": "bar"}
